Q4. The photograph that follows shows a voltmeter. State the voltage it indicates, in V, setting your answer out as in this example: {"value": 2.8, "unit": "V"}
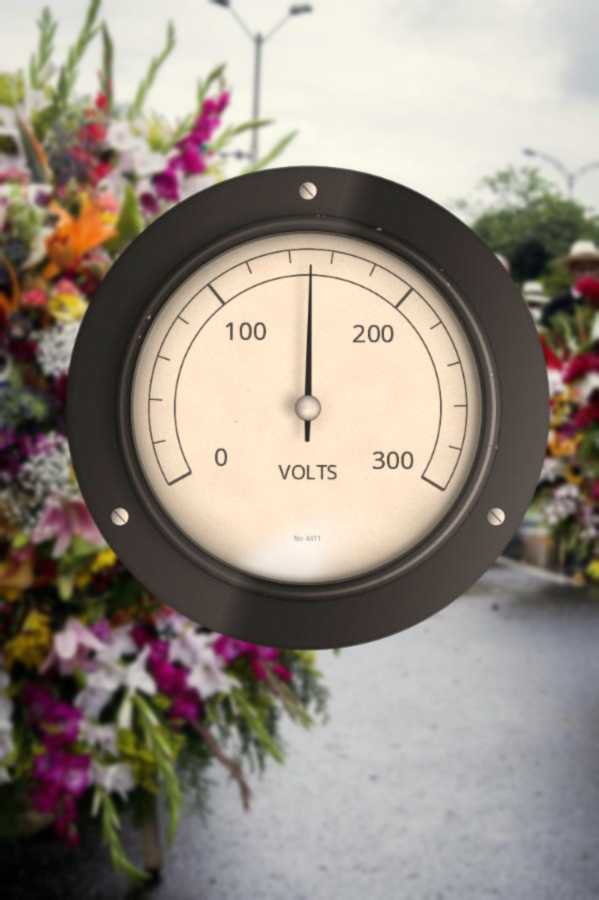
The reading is {"value": 150, "unit": "V"}
